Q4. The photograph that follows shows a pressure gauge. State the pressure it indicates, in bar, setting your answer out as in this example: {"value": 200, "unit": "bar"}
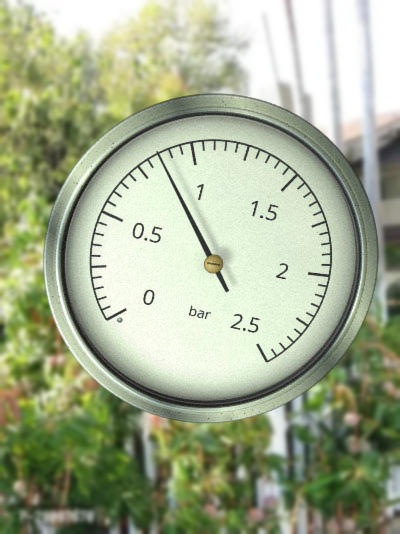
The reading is {"value": 0.85, "unit": "bar"}
